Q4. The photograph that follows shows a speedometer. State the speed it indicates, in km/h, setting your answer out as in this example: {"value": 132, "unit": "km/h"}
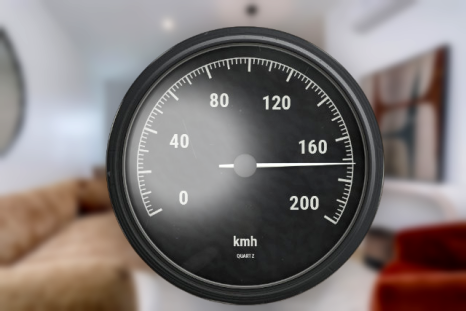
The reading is {"value": 172, "unit": "km/h"}
